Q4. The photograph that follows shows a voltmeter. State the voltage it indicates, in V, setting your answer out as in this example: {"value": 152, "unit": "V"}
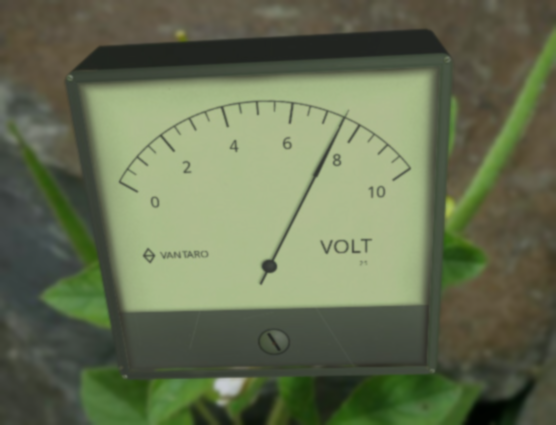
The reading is {"value": 7.5, "unit": "V"}
